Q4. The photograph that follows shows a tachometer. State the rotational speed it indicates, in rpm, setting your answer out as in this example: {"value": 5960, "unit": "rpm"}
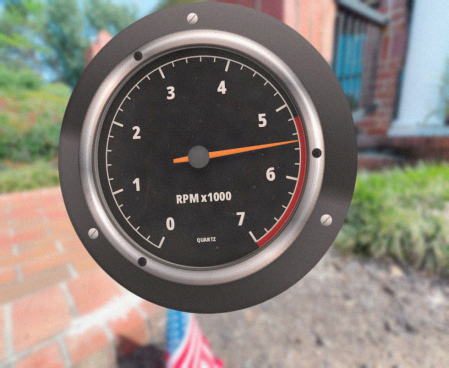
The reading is {"value": 5500, "unit": "rpm"}
